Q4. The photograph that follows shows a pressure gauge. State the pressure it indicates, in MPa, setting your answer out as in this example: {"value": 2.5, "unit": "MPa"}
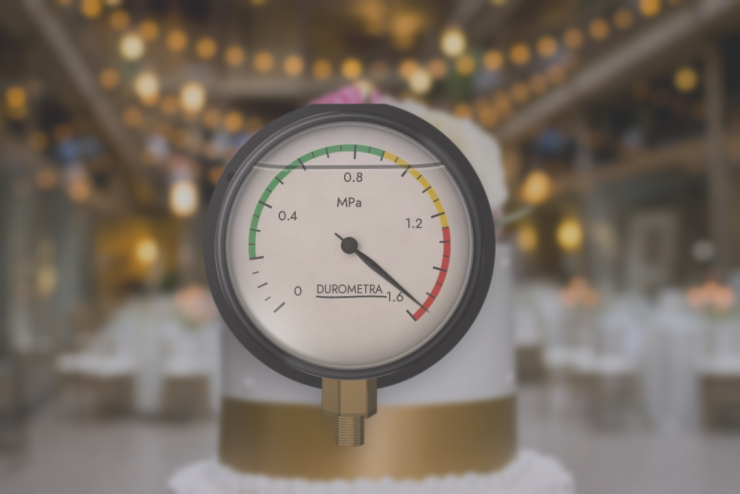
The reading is {"value": 1.55, "unit": "MPa"}
